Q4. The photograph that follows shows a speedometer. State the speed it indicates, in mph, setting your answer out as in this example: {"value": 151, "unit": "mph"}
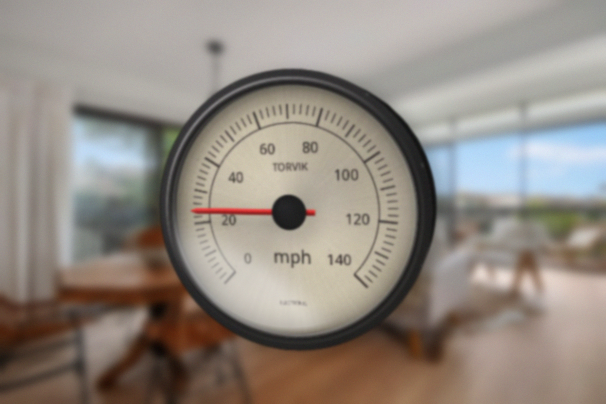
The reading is {"value": 24, "unit": "mph"}
